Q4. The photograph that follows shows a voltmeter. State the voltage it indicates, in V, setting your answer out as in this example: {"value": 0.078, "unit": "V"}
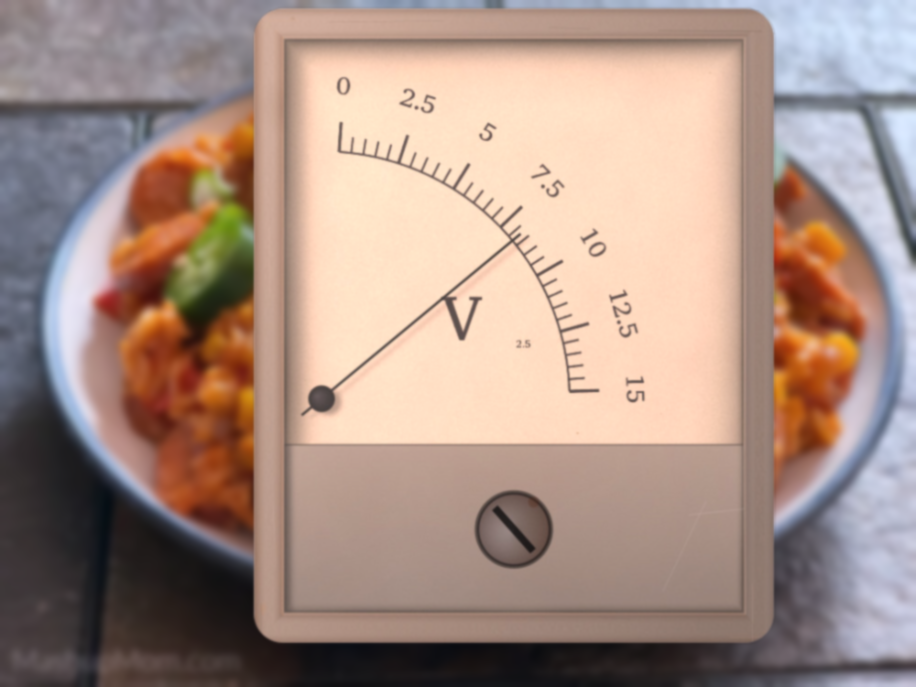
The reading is {"value": 8.25, "unit": "V"}
